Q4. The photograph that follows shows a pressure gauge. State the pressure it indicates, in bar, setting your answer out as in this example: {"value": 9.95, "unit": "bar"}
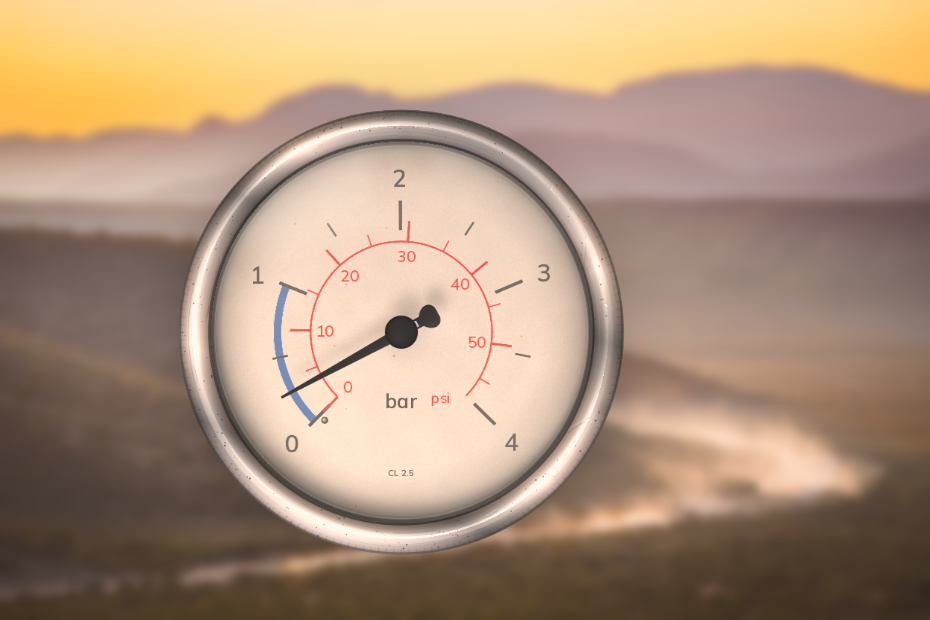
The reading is {"value": 0.25, "unit": "bar"}
